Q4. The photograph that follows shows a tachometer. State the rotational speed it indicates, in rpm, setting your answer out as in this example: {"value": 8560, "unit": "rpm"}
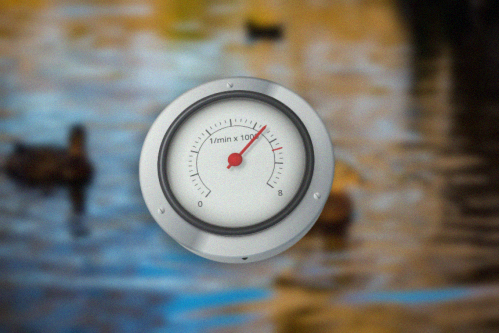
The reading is {"value": 5400, "unit": "rpm"}
